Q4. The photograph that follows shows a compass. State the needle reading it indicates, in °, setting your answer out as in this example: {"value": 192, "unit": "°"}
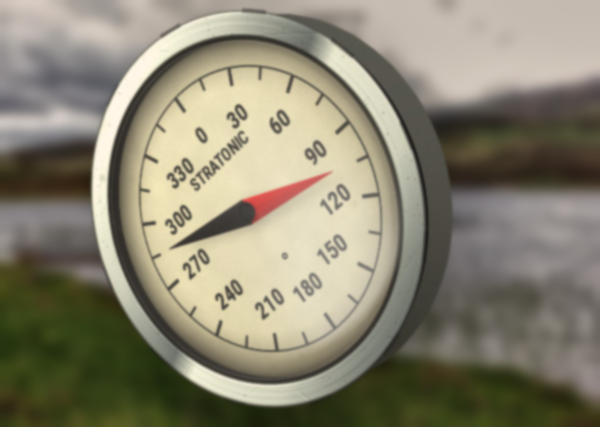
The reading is {"value": 105, "unit": "°"}
